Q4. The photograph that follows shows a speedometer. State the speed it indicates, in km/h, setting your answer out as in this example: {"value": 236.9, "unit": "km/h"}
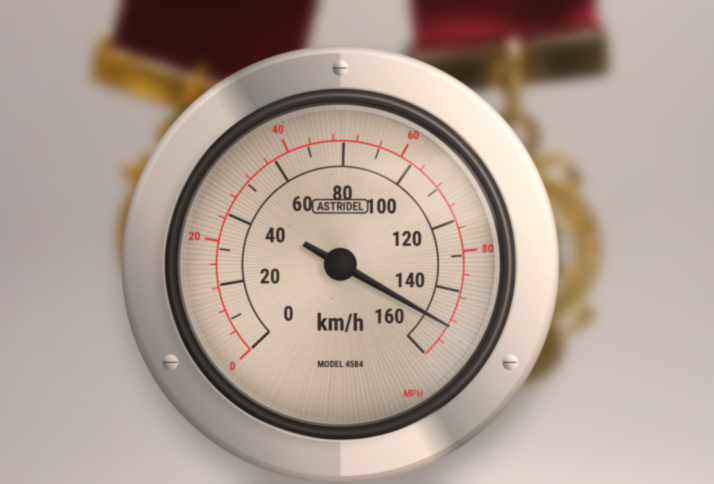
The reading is {"value": 150, "unit": "km/h"}
